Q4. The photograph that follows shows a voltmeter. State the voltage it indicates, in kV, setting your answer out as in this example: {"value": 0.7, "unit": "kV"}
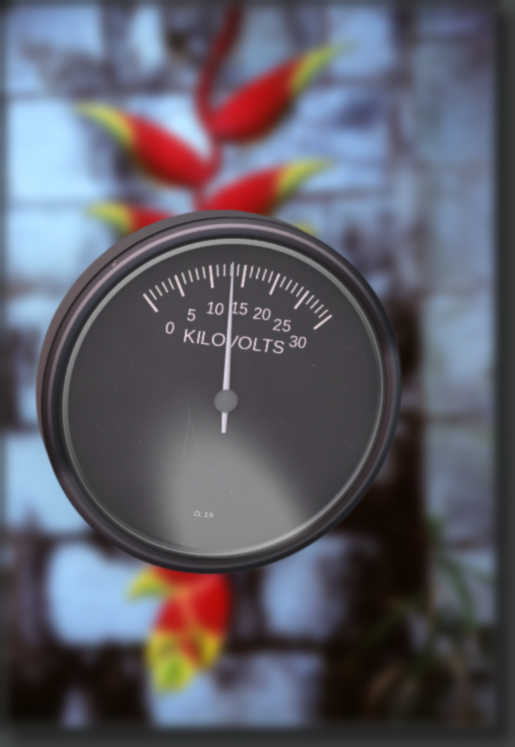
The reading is {"value": 13, "unit": "kV"}
